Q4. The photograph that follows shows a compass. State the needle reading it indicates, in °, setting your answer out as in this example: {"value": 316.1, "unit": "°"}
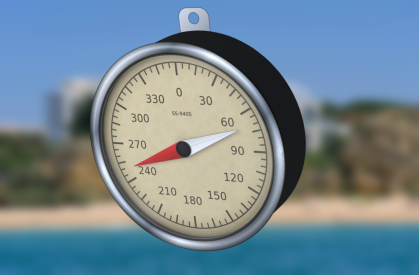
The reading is {"value": 250, "unit": "°"}
